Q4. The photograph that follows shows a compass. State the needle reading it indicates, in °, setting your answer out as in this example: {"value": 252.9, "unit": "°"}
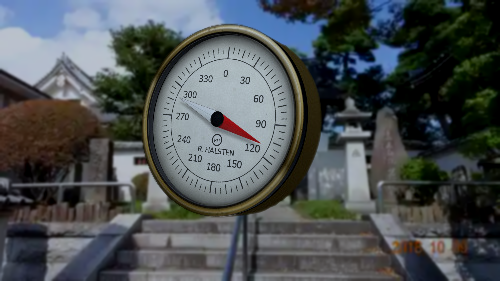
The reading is {"value": 110, "unit": "°"}
